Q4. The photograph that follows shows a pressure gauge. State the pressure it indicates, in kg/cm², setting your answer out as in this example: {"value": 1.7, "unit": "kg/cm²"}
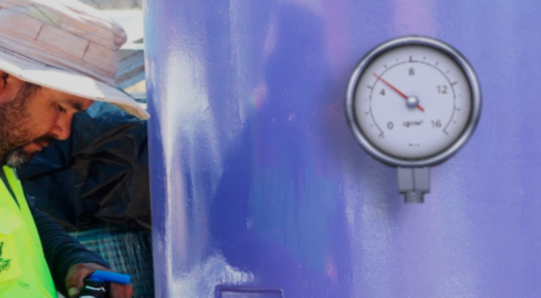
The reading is {"value": 5, "unit": "kg/cm²"}
